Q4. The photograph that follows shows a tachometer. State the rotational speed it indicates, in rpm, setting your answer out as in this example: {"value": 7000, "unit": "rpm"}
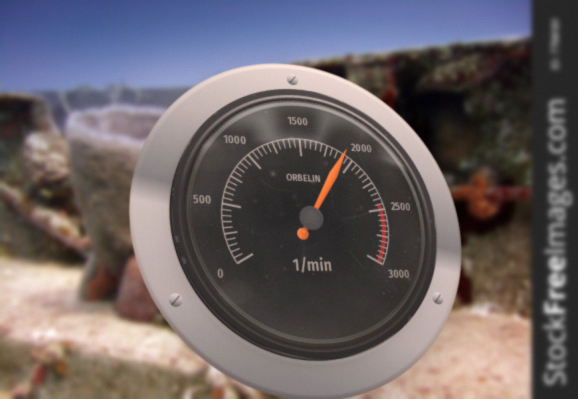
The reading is {"value": 1900, "unit": "rpm"}
